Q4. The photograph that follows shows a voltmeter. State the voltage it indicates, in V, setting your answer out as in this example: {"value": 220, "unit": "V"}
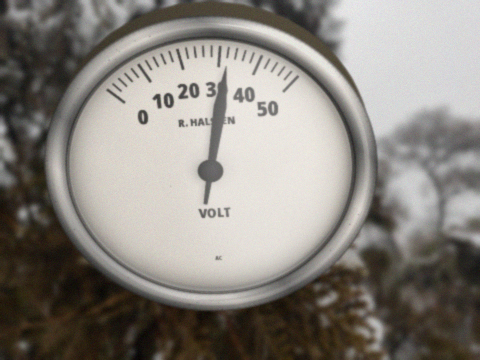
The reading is {"value": 32, "unit": "V"}
